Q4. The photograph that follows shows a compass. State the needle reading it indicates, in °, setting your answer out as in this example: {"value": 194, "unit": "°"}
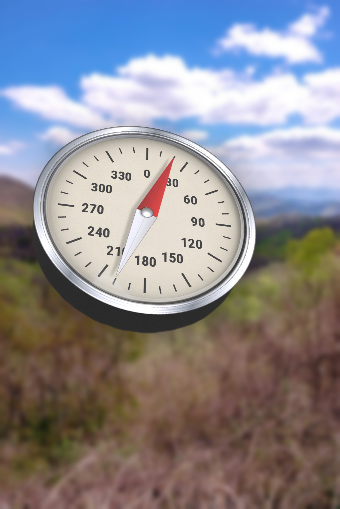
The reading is {"value": 20, "unit": "°"}
